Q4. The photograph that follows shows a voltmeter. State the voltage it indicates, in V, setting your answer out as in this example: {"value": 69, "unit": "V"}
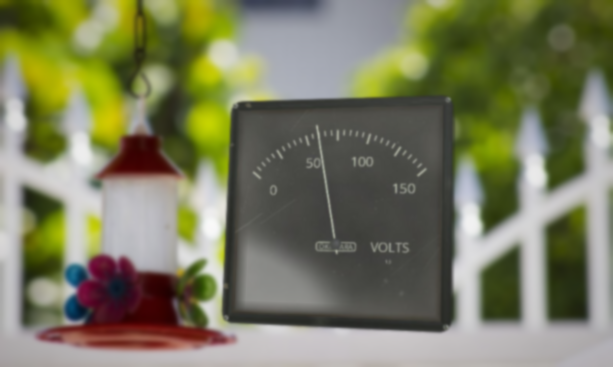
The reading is {"value": 60, "unit": "V"}
